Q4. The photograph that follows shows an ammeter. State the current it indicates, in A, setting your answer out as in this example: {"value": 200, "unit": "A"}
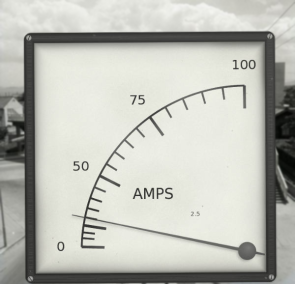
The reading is {"value": 30, "unit": "A"}
